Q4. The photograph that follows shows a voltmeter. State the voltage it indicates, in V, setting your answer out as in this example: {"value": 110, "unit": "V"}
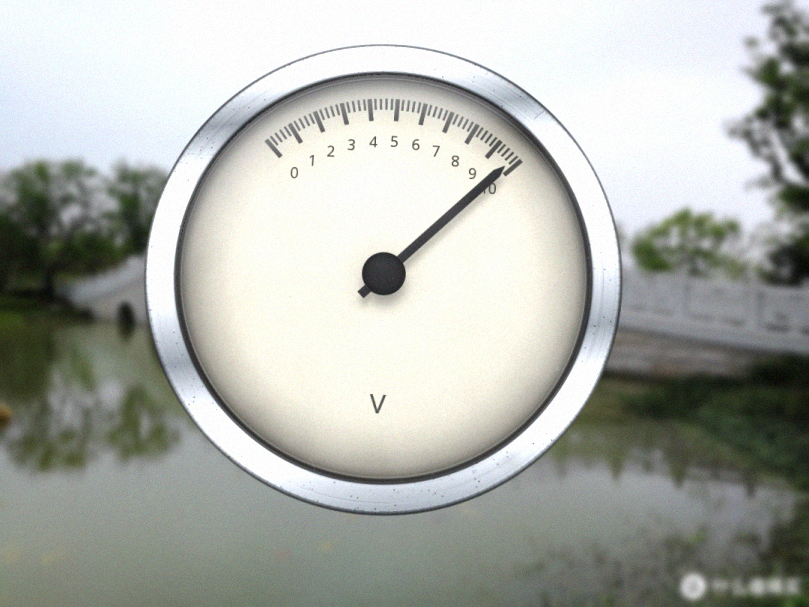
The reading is {"value": 9.8, "unit": "V"}
